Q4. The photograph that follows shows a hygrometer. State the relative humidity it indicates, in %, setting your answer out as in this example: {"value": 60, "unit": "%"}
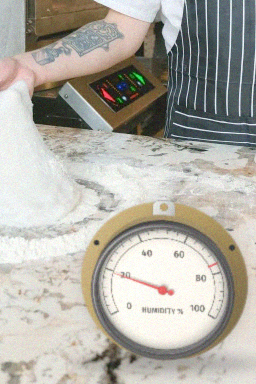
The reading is {"value": 20, "unit": "%"}
